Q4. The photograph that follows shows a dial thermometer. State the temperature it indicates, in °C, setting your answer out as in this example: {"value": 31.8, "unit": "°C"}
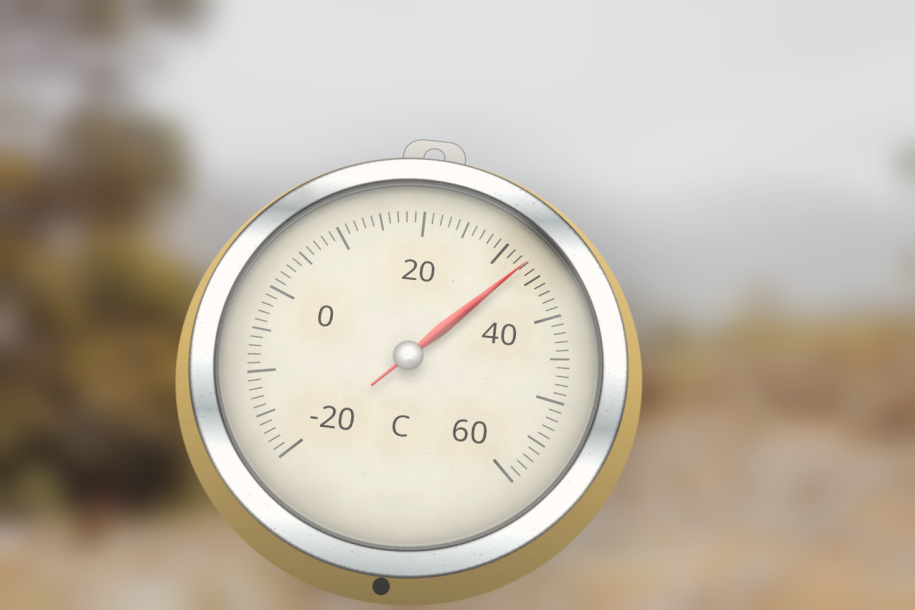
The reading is {"value": 33, "unit": "°C"}
